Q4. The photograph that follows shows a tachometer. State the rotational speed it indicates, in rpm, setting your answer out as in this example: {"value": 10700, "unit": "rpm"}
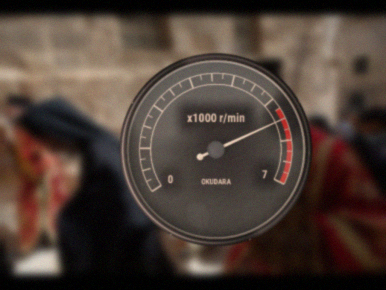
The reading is {"value": 5500, "unit": "rpm"}
